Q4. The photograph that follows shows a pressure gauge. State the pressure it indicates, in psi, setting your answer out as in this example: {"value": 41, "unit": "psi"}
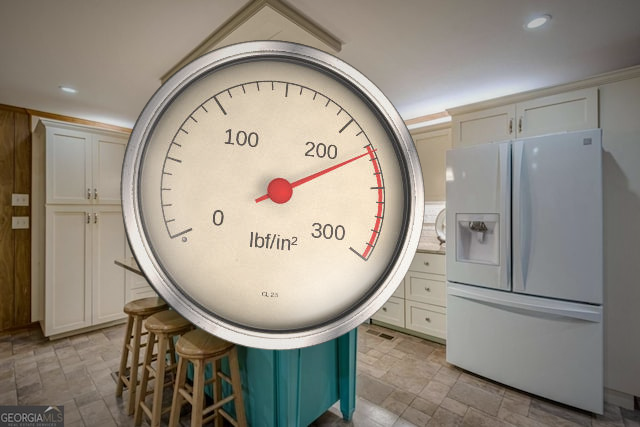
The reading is {"value": 225, "unit": "psi"}
